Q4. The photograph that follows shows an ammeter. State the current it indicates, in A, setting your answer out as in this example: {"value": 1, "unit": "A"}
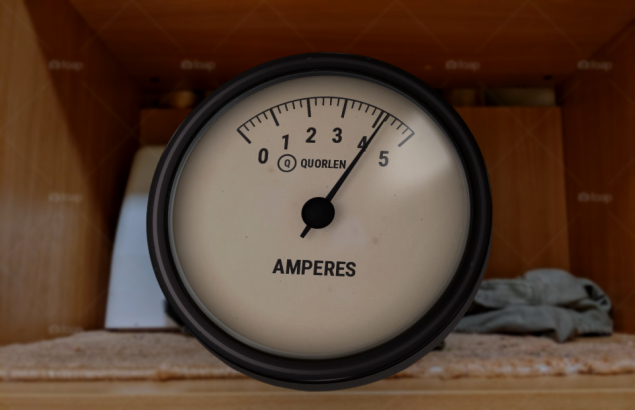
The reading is {"value": 4.2, "unit": "A"}
